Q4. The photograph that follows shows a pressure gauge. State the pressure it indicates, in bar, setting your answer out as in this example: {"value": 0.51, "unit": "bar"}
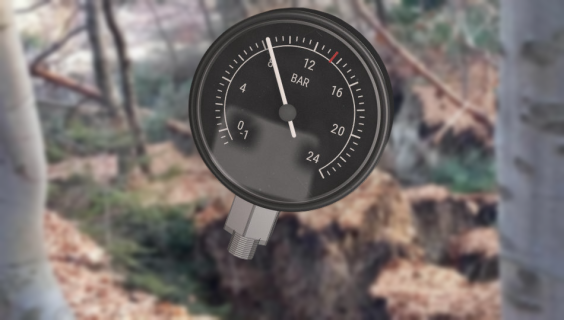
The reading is {"value": 8.5, "unit": "bar"}
